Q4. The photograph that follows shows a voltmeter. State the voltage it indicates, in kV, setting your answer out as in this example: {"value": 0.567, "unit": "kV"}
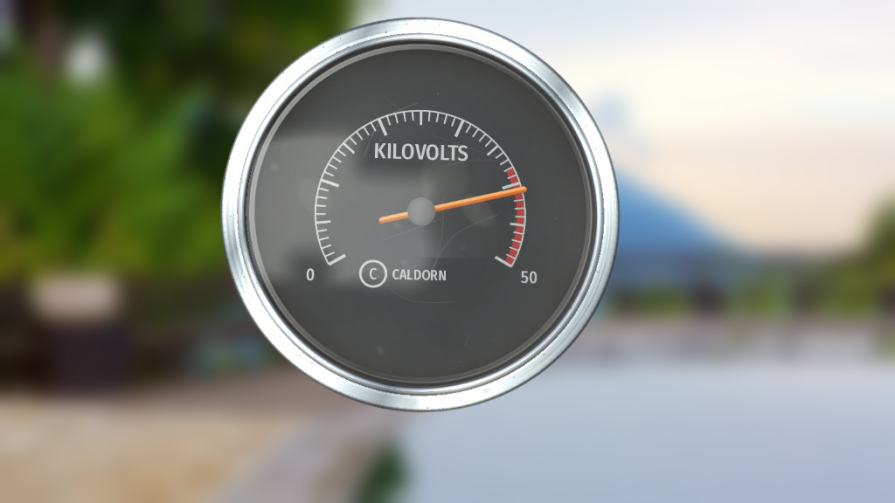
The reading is {"value": 41, "unit": "kV"}
